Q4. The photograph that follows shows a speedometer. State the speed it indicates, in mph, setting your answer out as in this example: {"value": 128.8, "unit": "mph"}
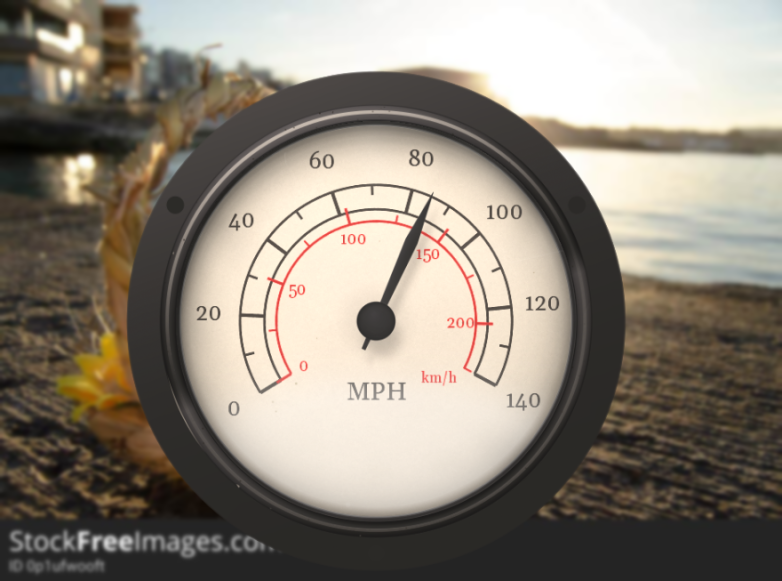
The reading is {"value": 85, "unit": "mph"}
